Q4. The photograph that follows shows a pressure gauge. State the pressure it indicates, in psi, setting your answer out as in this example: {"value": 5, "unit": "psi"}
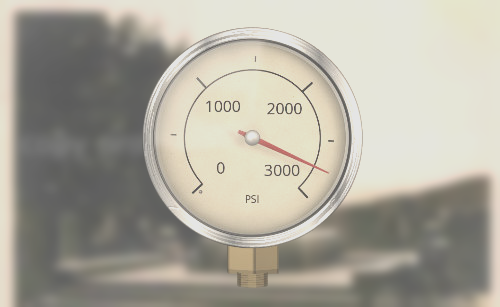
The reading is {"value": 2750, "unit": "psi"}
